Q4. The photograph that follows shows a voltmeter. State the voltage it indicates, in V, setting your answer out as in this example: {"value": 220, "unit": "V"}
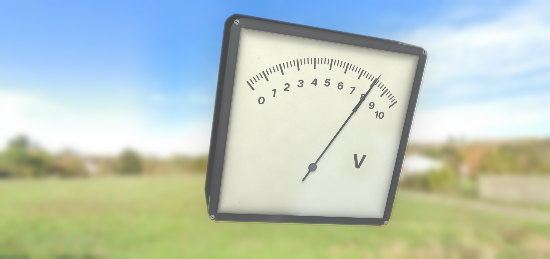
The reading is {"value": 8, "unit": "V"}
